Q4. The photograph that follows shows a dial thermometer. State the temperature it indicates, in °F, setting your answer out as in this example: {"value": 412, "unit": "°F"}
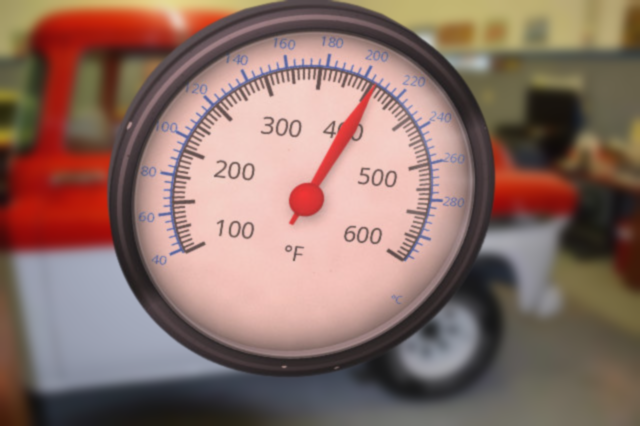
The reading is {"value": 400, "unit": "°F"}
